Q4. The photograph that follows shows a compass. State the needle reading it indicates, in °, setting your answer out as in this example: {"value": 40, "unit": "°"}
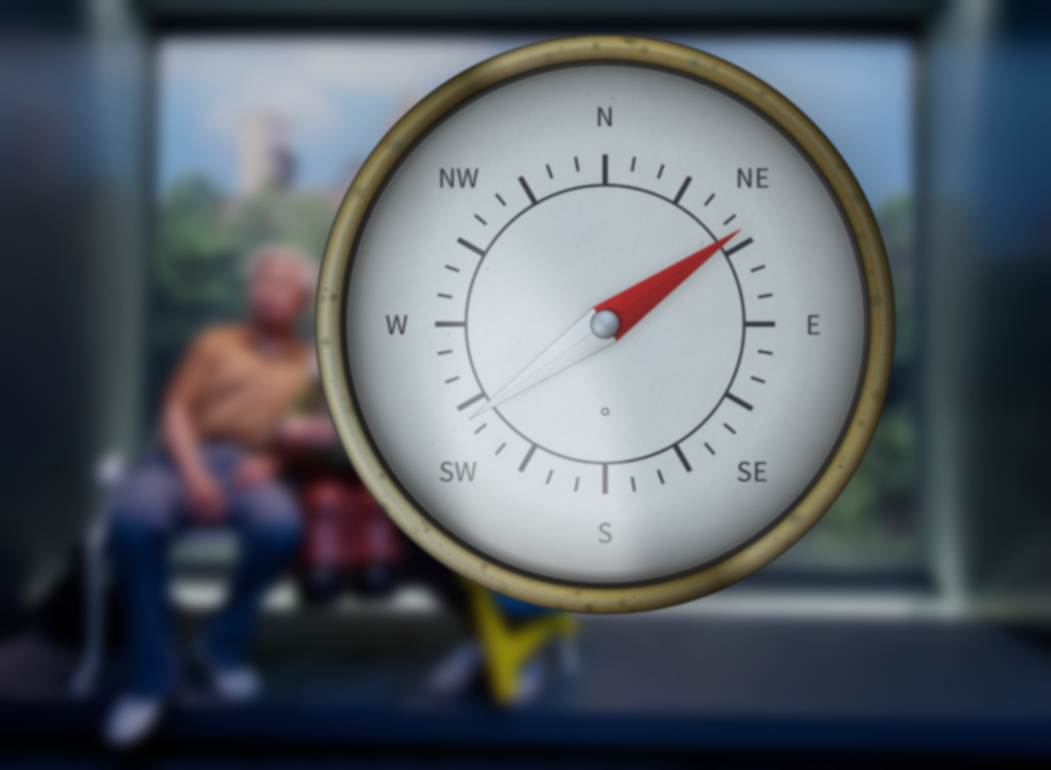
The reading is {"value": 55, "unit": "°"}
